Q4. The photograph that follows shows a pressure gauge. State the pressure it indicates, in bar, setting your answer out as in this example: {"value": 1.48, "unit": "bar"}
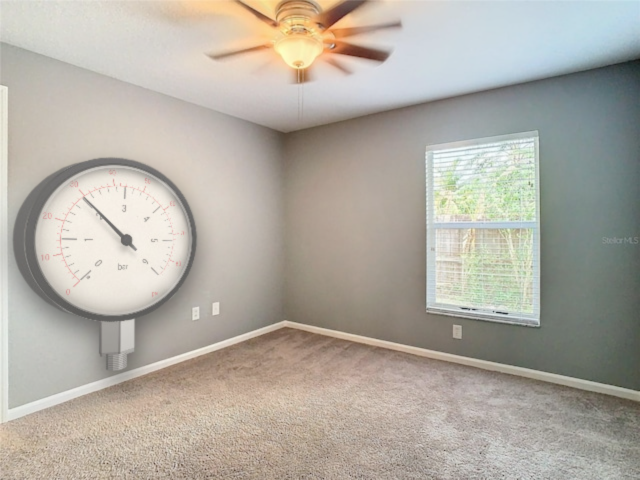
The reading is {"value": 2, "unit": "bar"}
